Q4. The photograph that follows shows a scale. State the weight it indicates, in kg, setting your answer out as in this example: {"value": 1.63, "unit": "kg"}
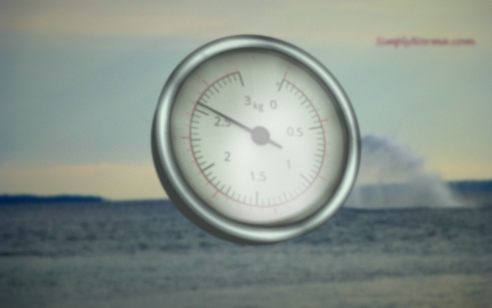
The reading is {"value": 2.55, "unit": "kg"}
